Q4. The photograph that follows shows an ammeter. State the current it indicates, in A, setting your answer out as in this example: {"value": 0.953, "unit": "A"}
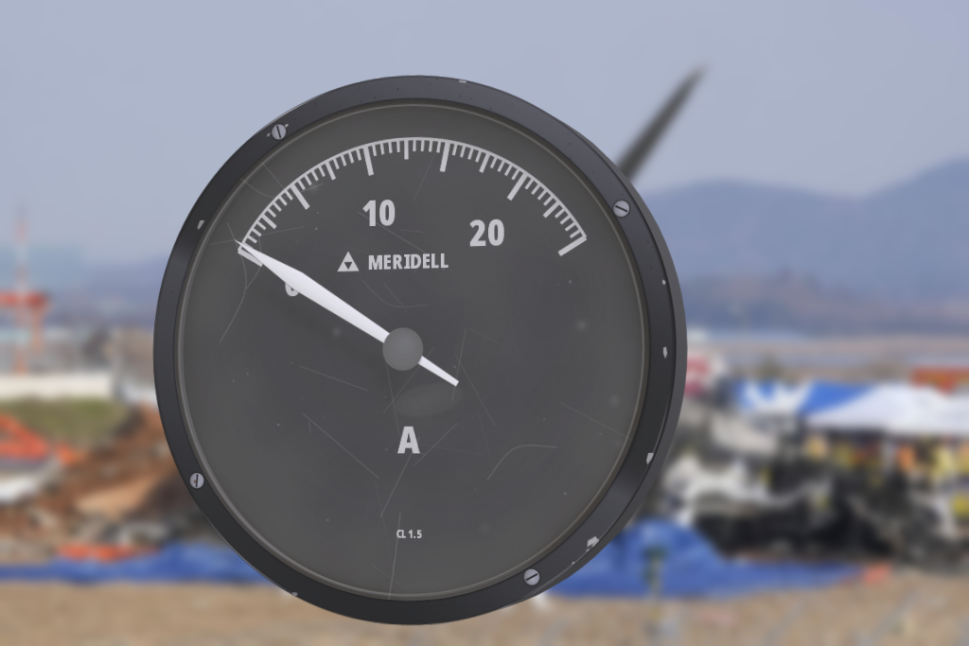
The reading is {"value": 0.5, "unit": "A"}
